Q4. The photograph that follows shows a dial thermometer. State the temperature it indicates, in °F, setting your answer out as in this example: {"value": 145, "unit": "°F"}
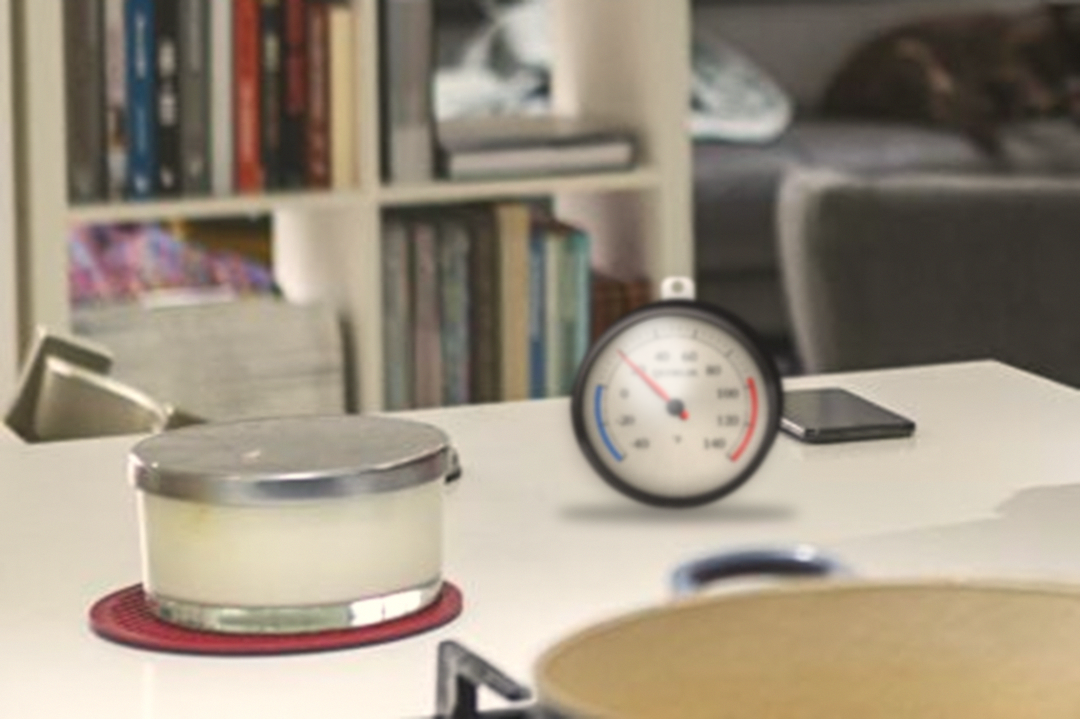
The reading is {"value": 20, "unit": "°F"}
